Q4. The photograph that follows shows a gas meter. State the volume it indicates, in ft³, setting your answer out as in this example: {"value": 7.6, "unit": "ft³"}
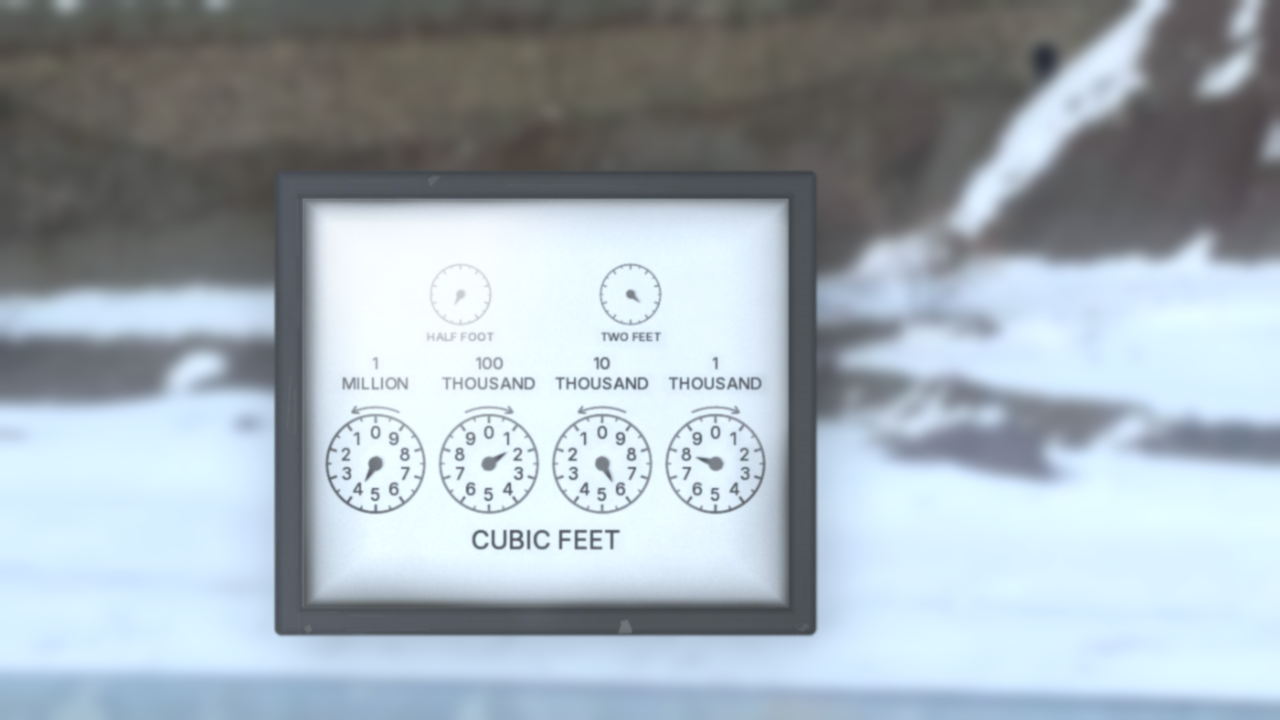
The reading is {"value": 415800, "unit": "ft³"}
